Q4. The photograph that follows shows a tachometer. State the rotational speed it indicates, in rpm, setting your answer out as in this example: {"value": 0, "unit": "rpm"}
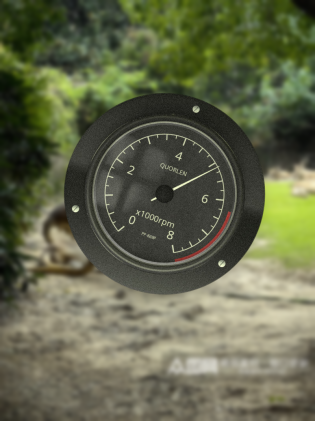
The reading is {"value": 5125, "unit": "rpm"}
